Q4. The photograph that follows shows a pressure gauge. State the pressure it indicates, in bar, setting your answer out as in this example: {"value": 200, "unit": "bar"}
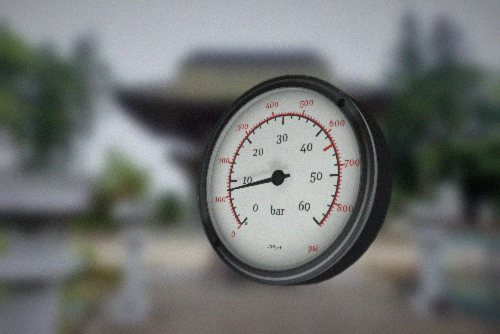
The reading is {"value": 8, "unit": "bar"}
